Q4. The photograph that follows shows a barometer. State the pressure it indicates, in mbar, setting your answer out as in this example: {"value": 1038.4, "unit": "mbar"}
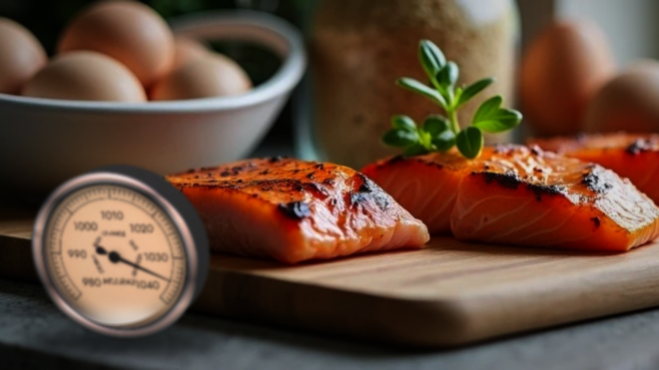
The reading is {"value": 1035, "unit": "mbar"}
